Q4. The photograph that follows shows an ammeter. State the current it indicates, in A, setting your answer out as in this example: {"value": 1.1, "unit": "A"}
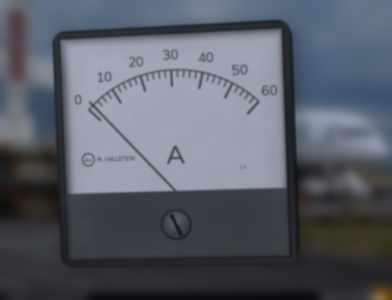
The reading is {"value": 2, "unit": "A"}
